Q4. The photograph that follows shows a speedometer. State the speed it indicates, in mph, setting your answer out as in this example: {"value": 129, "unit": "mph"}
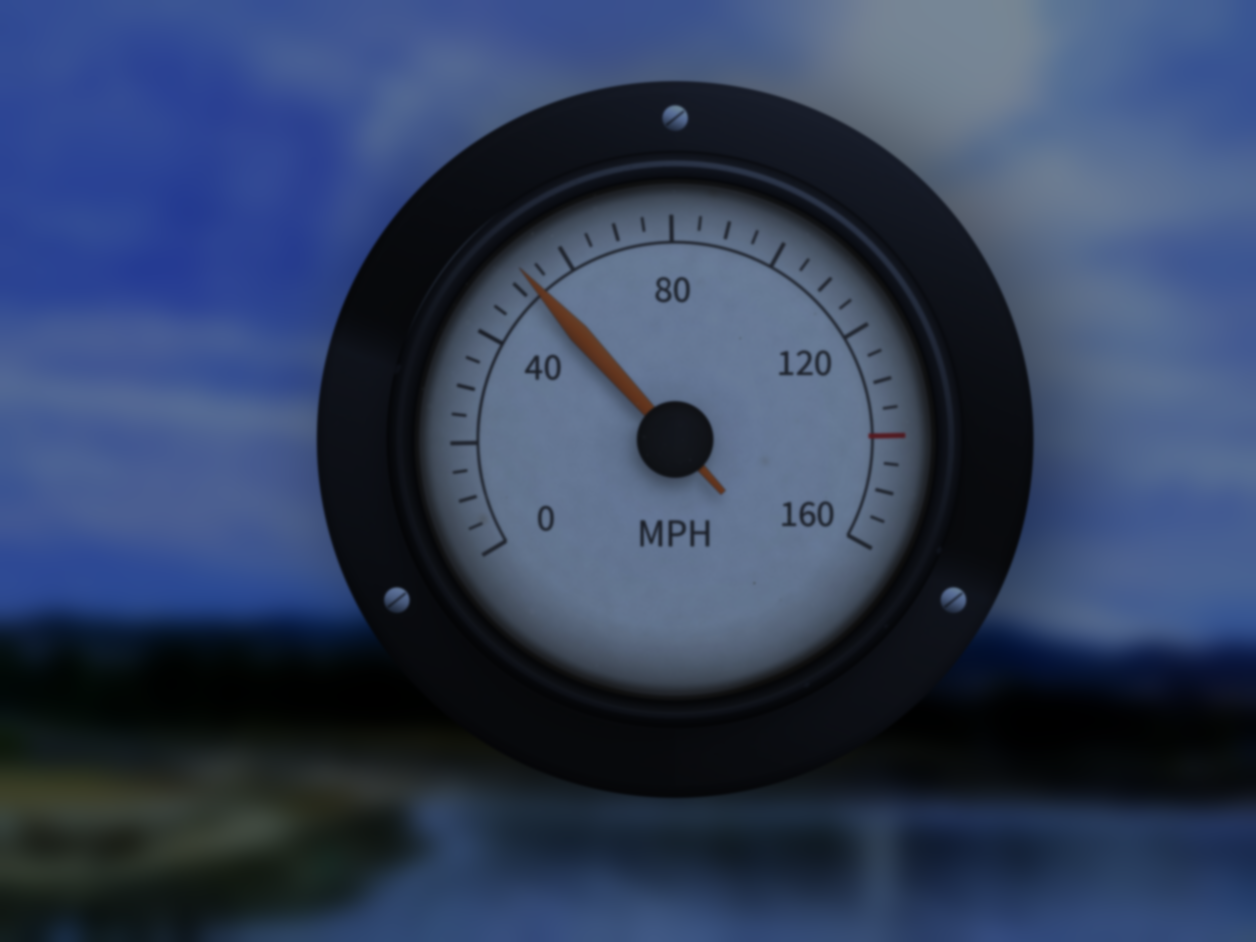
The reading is {"value": 52.5, "unit": "mph"}
